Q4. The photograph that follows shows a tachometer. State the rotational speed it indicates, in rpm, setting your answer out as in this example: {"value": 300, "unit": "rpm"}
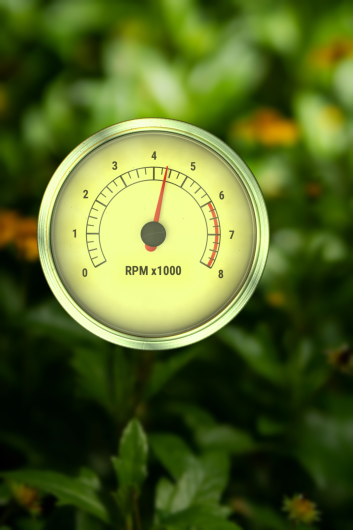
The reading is {"value": 4375, "unit": "rpm"}
